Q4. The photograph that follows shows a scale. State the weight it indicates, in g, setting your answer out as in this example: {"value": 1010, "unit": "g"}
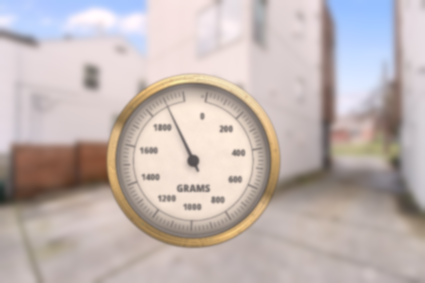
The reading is {"value": 1900, "unit": "g"}
